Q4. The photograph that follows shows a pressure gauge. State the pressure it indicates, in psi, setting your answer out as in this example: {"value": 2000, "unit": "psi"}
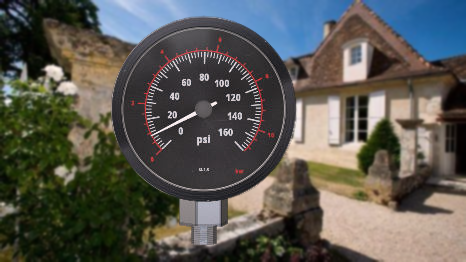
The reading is {"value": 10, "unit": "psi"}
